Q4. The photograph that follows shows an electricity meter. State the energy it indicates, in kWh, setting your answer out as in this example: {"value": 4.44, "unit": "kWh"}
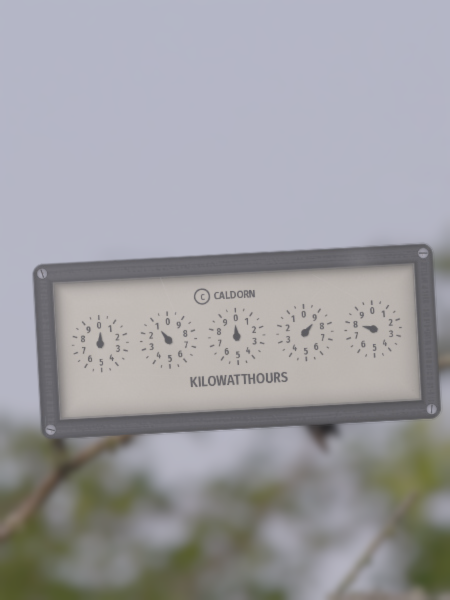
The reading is {"value": 988, "unit": "kWh"}
